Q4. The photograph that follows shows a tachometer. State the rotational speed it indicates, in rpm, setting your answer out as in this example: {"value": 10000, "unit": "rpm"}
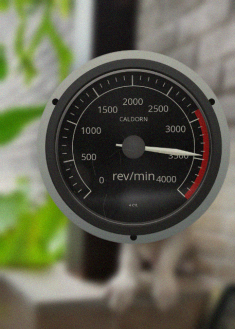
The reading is {"value": 3450, "unit": "rpm"}
